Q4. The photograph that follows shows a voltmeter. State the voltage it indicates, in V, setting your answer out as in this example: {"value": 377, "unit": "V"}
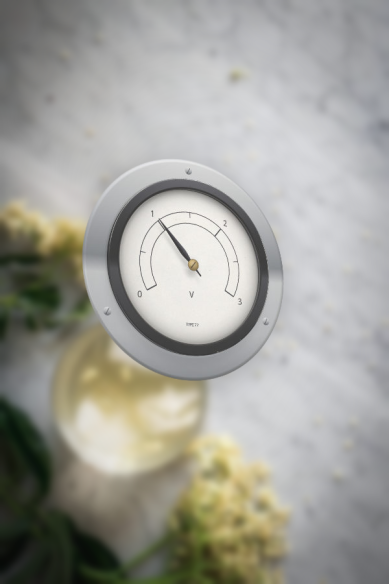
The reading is {"value": 1, "unit": "V"}
